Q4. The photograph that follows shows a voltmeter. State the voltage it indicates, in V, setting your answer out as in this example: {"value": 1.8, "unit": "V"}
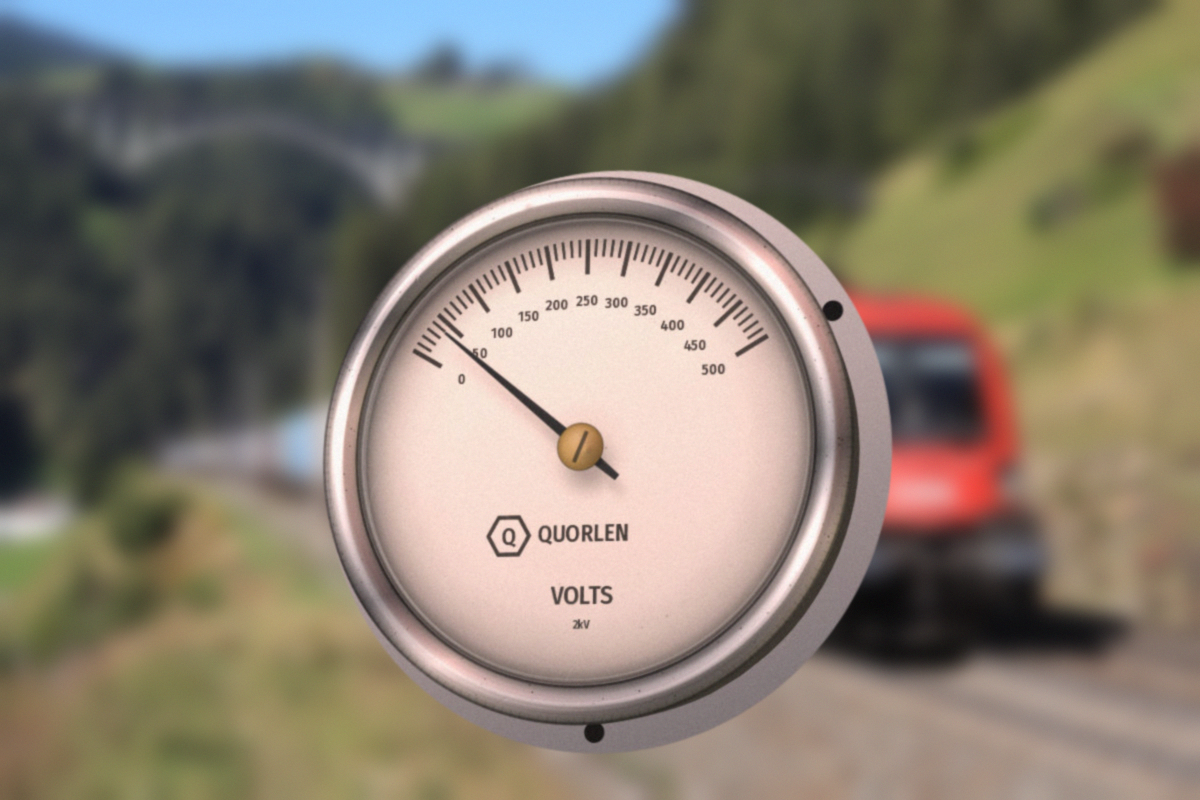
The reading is {"value": 40, "unit": "V"}
